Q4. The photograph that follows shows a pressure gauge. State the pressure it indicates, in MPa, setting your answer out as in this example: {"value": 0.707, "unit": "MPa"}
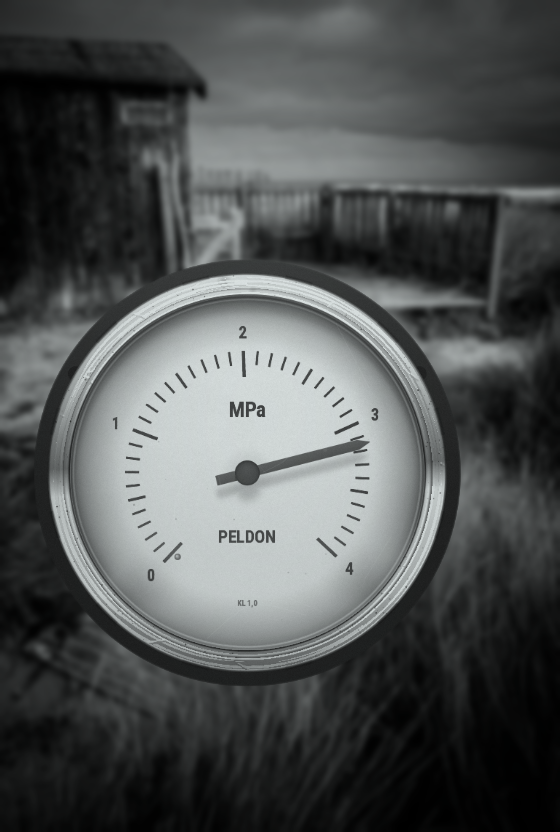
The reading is {"value": 3.15, "unit": "MPa"}
